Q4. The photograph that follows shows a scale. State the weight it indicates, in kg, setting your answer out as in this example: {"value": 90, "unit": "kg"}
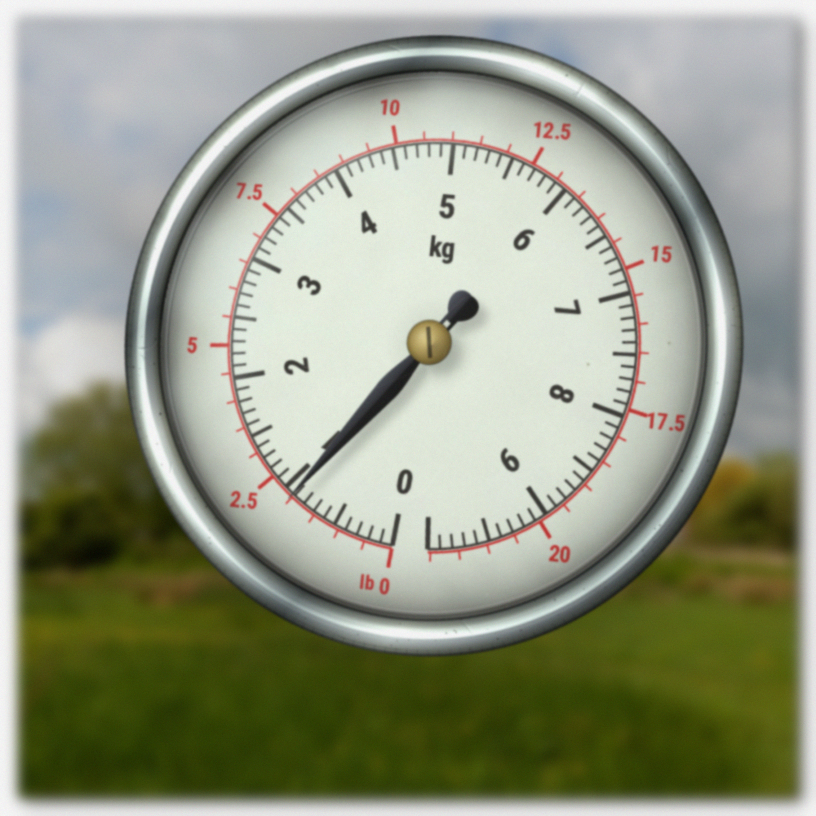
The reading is {"value": 0.9, "unit": "kg"}
